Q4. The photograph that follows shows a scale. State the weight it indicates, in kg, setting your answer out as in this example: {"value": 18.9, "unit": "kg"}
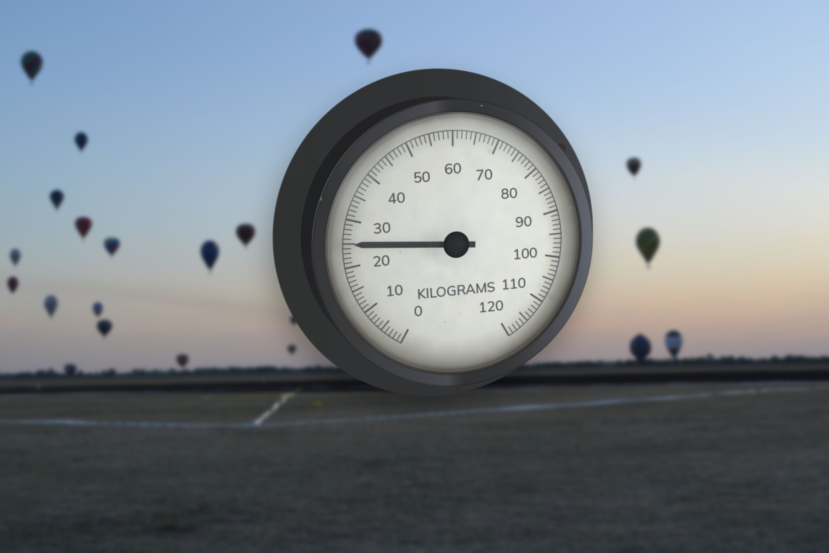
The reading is {"value": 25, "unit": "kg"}
